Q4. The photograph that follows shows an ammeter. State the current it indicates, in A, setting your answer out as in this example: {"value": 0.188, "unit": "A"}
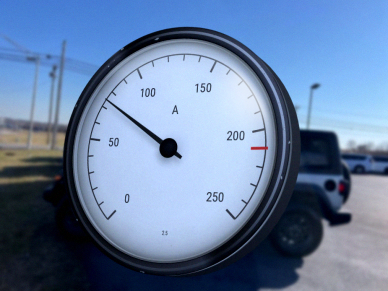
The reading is {"value": 75, "unit": "A"}
